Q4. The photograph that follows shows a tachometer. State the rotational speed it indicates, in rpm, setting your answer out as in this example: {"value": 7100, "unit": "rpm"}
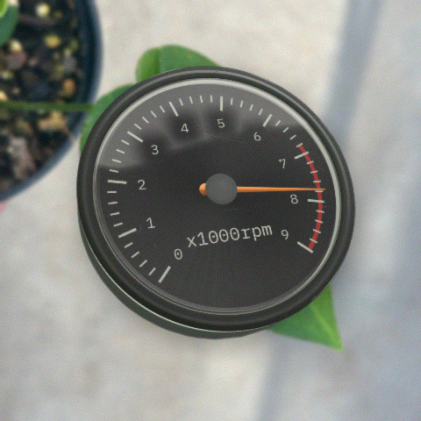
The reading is {"value": 7800, "unit": "rpm"}
